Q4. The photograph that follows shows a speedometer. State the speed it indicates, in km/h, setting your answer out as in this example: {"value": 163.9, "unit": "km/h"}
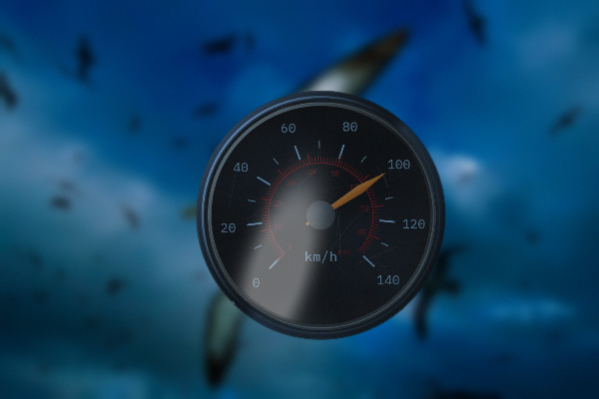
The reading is {"value": 100, "unit": "km/h"}
